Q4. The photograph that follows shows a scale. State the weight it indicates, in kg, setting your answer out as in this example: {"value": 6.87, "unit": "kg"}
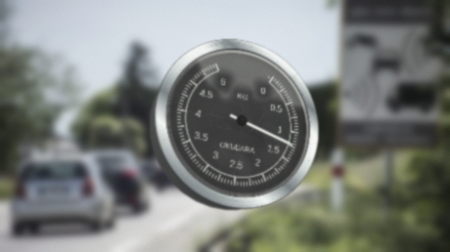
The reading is {"value": 1.25, "unit": "kg"}
